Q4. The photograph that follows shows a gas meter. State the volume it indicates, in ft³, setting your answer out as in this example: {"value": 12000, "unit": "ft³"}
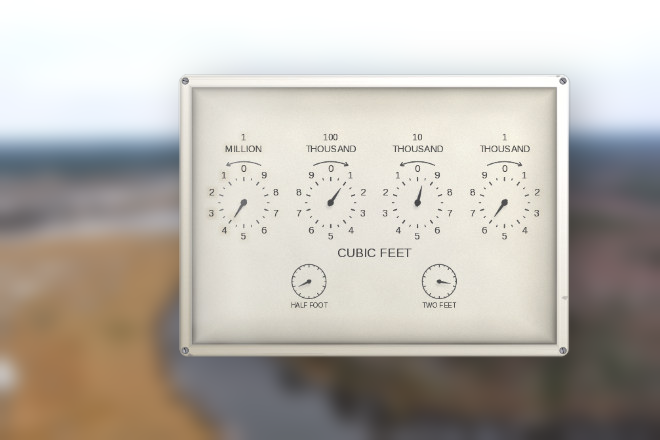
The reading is {"value": 409600, "unit": "ft³"}
